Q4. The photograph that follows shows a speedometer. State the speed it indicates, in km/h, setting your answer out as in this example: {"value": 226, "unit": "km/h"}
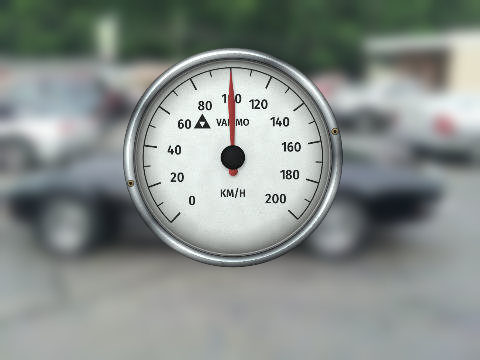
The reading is {"value": 100, "unit": "km/h"}
